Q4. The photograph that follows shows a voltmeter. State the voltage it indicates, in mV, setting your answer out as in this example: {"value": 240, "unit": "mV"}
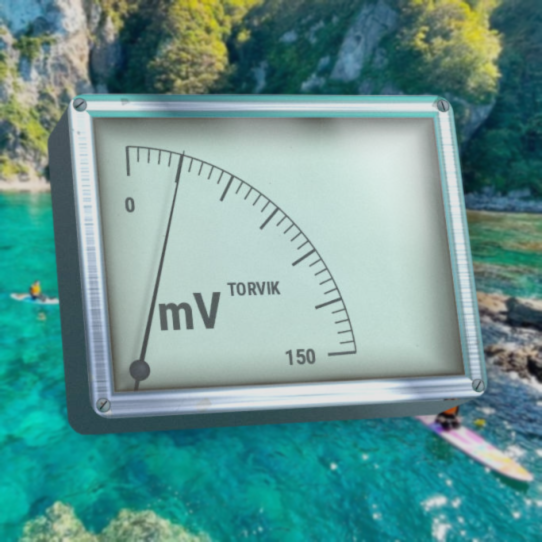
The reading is {"value": 25, "unit": "mV"}
